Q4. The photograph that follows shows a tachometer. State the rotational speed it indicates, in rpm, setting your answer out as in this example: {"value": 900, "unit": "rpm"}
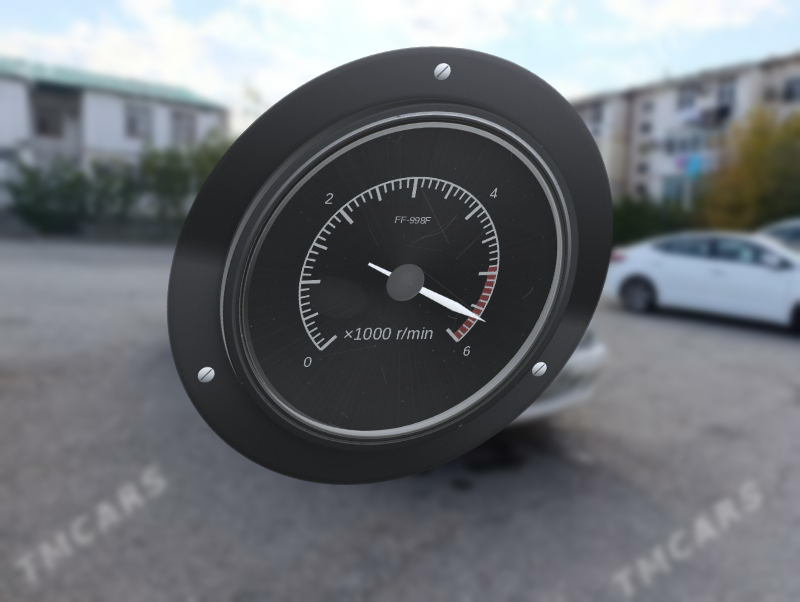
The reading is {"value": 5600, "unit": "rpm"}
